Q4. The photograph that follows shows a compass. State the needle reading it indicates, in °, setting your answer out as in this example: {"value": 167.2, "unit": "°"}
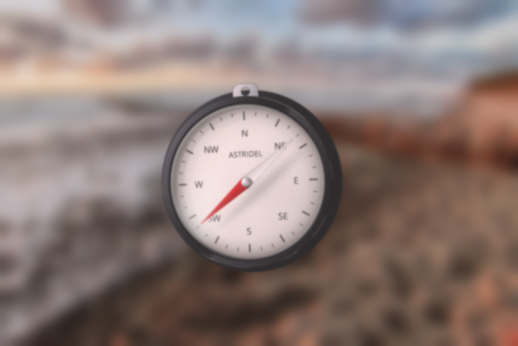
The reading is {"value": 230, "unit": "°"}
